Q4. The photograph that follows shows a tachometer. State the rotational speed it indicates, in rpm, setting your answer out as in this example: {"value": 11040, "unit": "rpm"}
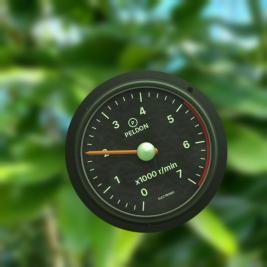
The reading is {"value": 2000, "unit": "rpm"}
